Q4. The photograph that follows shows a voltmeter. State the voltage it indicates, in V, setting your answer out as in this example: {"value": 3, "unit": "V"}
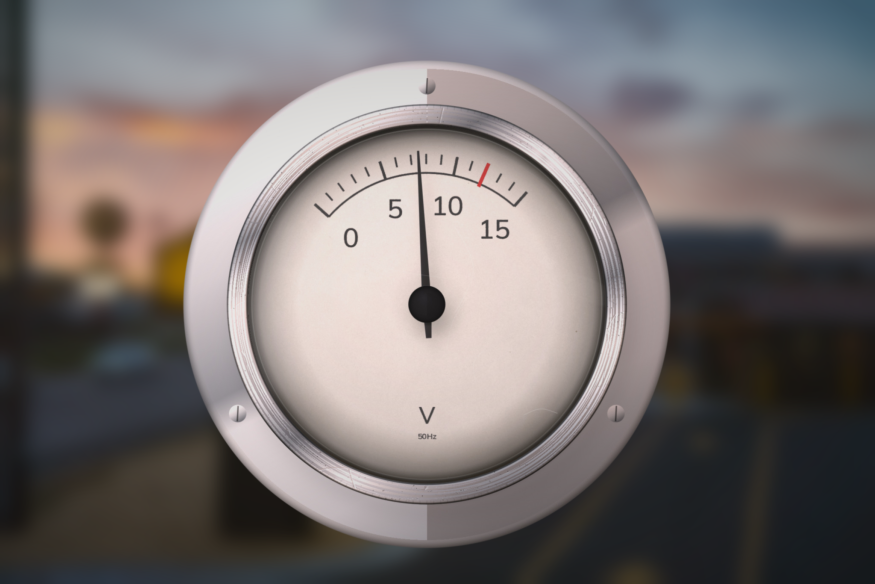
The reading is {"value": 7.5, "unit": "V"}
